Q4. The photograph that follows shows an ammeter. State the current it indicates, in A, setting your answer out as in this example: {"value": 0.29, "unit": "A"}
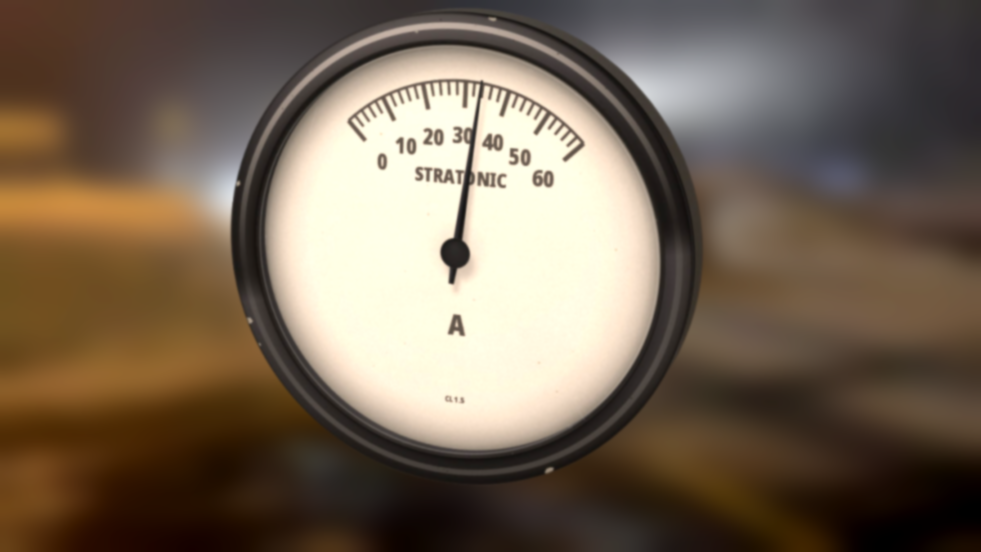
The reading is {"value": 34, "unit": "A"}
